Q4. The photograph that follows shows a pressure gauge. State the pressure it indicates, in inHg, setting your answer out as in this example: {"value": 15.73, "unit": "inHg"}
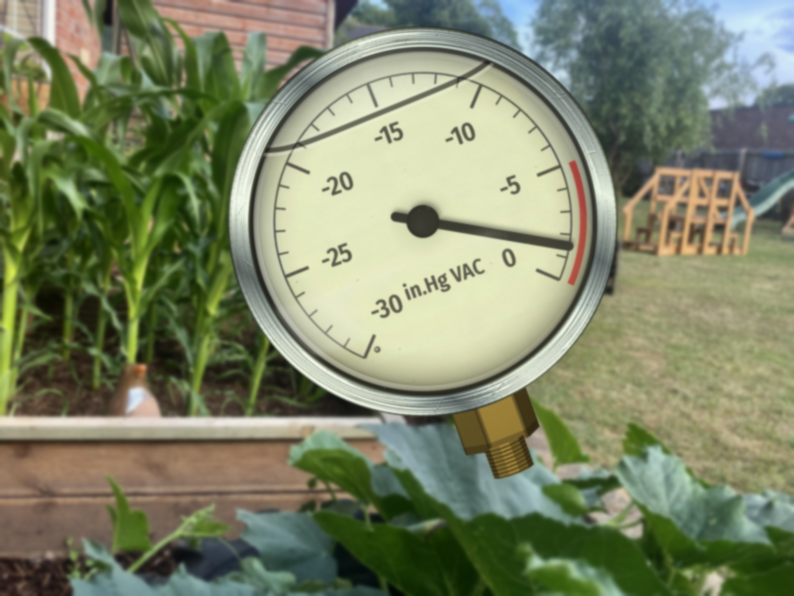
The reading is {"value": -1.5, "unit": "inHg"}
